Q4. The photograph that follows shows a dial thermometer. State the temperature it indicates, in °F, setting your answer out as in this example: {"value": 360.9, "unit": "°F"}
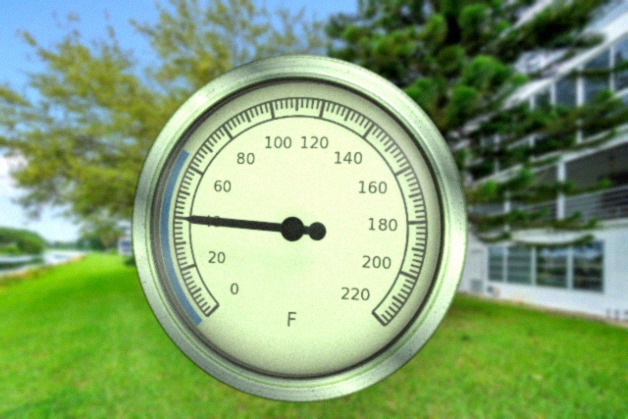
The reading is {"value": 40, "unit": "°F"}
